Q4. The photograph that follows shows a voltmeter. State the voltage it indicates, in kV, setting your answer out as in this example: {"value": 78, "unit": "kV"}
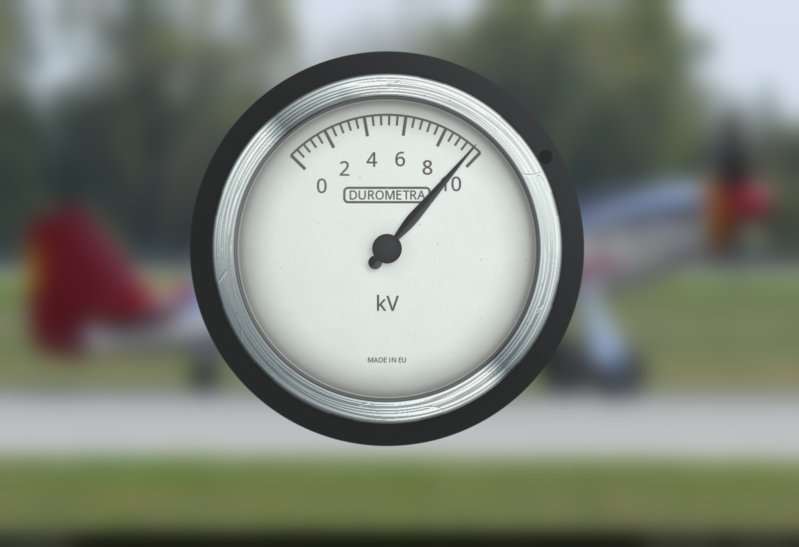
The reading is {"value": 9.6, "unit": "kV"}
